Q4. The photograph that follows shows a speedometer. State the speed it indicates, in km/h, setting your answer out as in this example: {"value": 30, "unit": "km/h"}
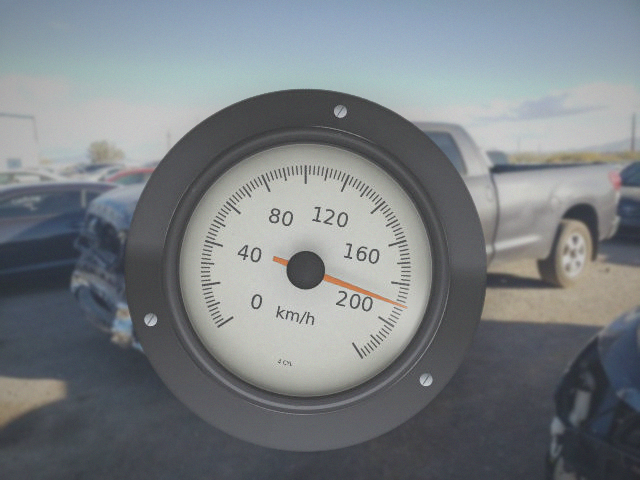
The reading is {"value": 190, "unit": "km/h"}
